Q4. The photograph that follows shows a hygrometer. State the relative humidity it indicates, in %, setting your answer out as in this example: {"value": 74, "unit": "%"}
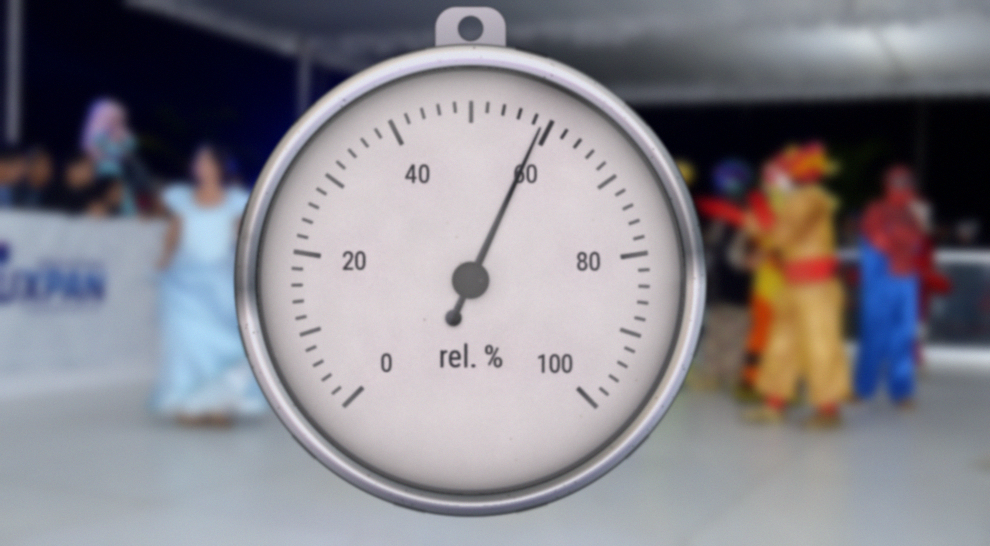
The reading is {"value": 59, "unit": "%"}
